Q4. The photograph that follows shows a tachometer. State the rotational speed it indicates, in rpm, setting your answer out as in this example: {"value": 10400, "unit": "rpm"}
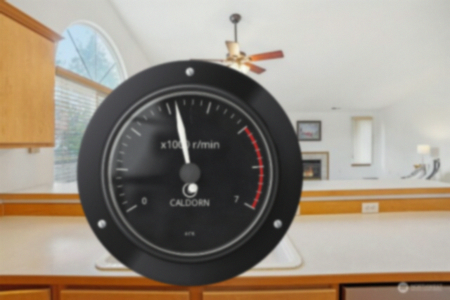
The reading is {"value": 3200, "unit": "rpm"}
